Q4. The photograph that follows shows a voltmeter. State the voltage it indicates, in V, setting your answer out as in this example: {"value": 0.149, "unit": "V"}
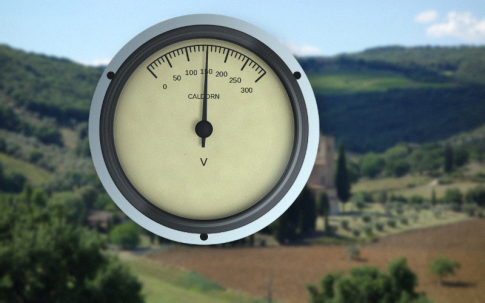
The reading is {"value": 150, "unit": "V"}
